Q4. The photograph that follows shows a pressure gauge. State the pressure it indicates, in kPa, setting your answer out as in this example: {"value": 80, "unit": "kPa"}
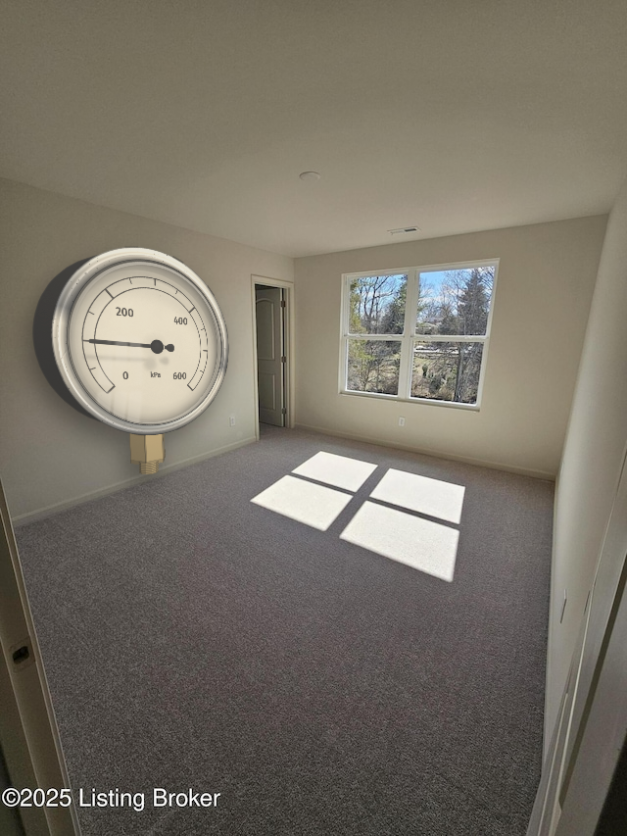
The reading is {"value": 100, "unit": "kPa"}
